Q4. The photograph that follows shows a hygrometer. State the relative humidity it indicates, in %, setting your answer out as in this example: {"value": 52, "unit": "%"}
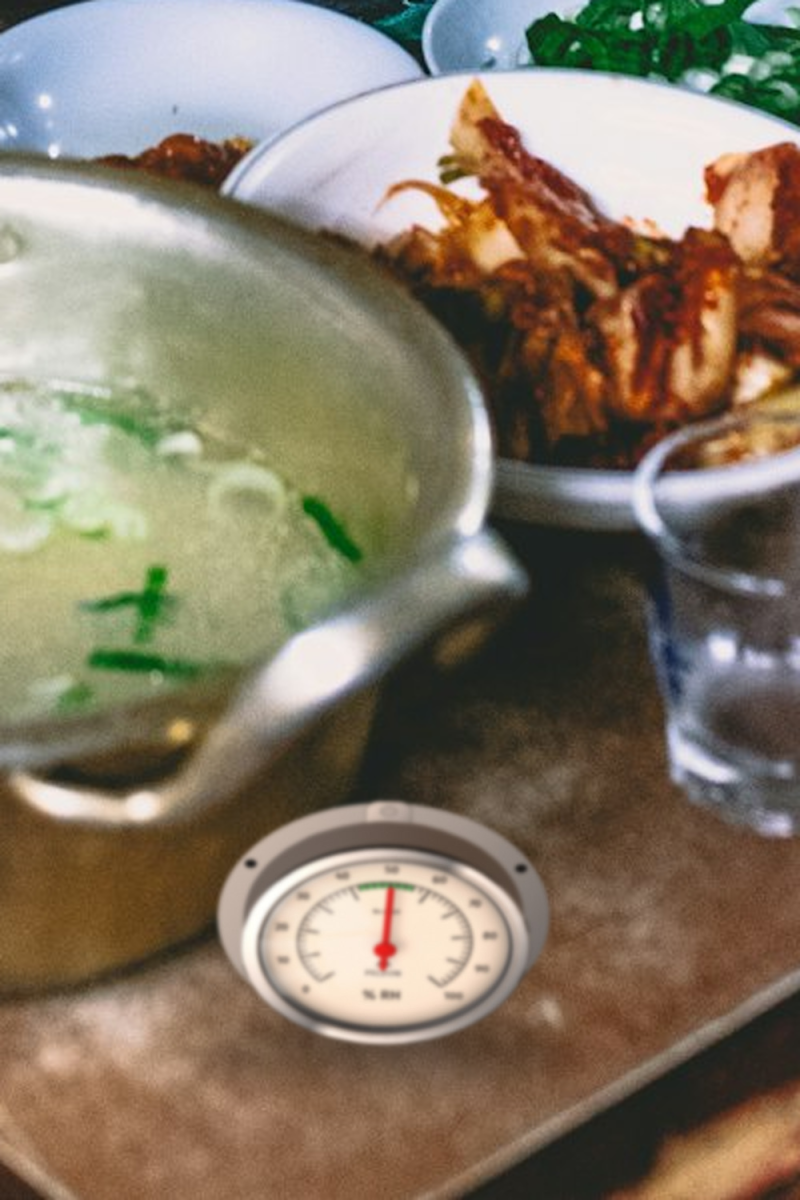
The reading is {"value": 50, "unit": "%"}
